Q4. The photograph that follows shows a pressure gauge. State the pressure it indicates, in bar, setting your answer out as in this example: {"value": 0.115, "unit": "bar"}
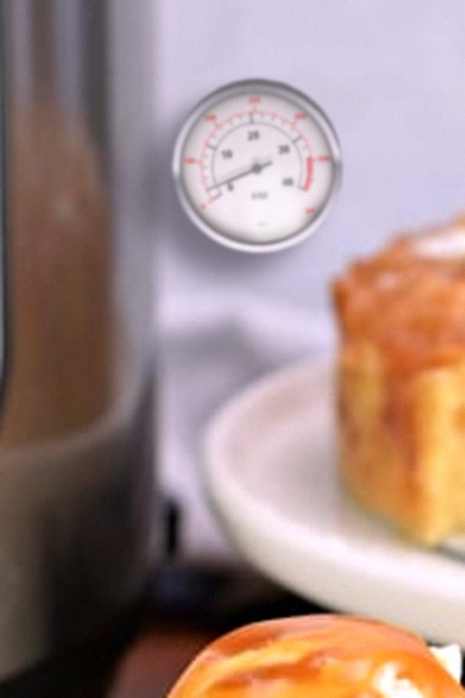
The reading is {"value": 2, "unit": "bar"}
